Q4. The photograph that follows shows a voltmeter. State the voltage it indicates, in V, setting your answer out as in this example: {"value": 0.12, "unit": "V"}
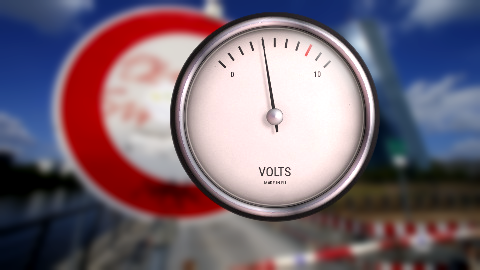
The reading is {"value": 4, "unit": "V"}
